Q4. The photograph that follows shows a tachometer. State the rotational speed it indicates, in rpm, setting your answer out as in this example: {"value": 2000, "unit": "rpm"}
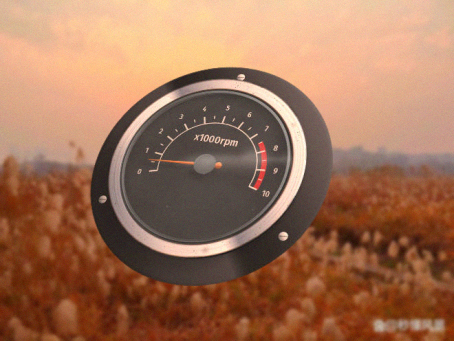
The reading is {"value": 500, "unit": "rpm"}
